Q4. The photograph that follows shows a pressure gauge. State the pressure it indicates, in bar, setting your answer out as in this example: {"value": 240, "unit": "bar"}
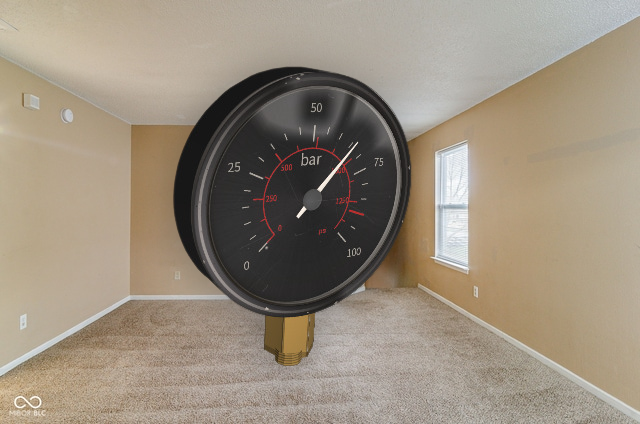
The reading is {"value": 65, "unit": "bar"}
